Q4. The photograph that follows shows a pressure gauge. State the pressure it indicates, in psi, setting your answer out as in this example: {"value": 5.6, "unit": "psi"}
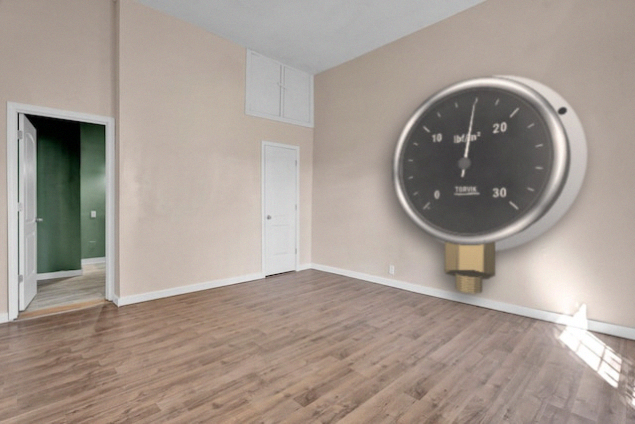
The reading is {"value": 16, "unit": "psi"}
